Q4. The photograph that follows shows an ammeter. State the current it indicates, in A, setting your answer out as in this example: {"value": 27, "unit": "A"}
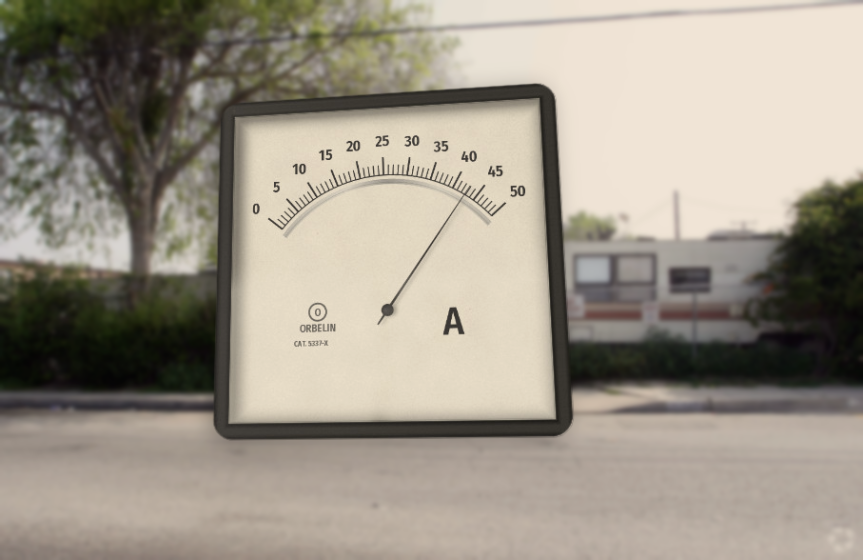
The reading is {"value": 43, "unit": "A"}
